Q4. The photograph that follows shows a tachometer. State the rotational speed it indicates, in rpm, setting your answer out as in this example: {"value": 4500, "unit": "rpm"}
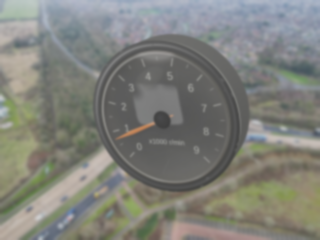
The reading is {"value": 750, "unit": "rpm"}
